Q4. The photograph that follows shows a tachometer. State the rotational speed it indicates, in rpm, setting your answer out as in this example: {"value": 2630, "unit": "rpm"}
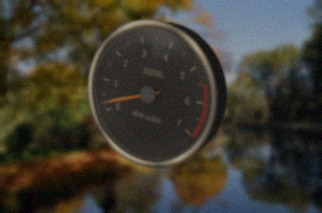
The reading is {"value": 250, "unit": "rpm"}
